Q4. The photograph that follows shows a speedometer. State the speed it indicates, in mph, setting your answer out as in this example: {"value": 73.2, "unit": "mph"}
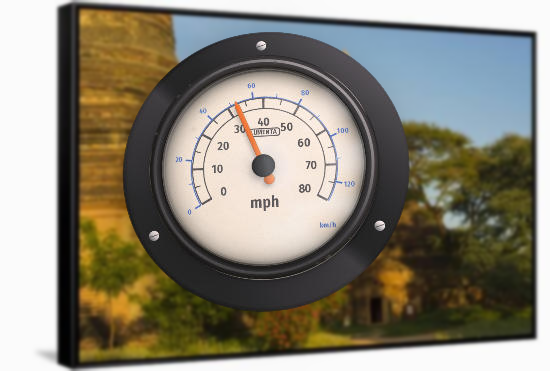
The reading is {"value": 32.5, "unit": "mph"}
